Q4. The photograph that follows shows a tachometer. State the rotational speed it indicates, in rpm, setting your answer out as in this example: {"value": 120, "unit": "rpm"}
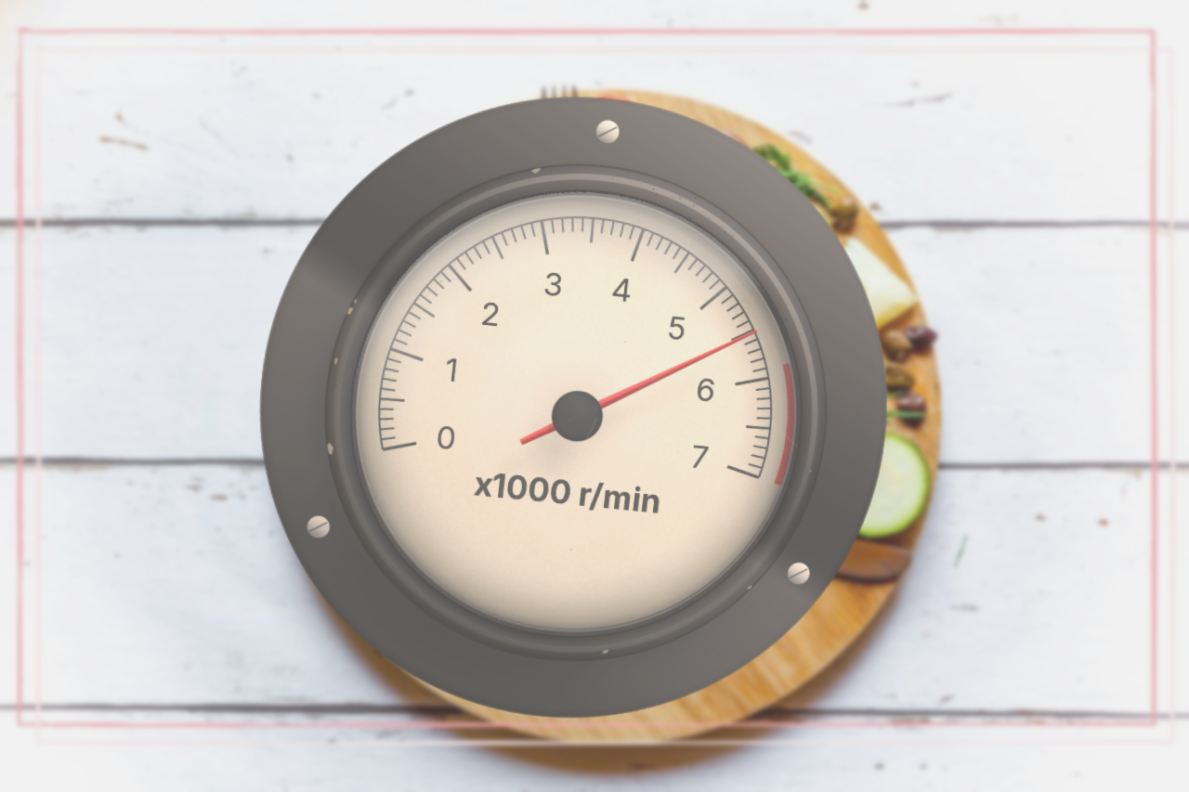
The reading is {"value": 5500, "unit": "rpm"}
